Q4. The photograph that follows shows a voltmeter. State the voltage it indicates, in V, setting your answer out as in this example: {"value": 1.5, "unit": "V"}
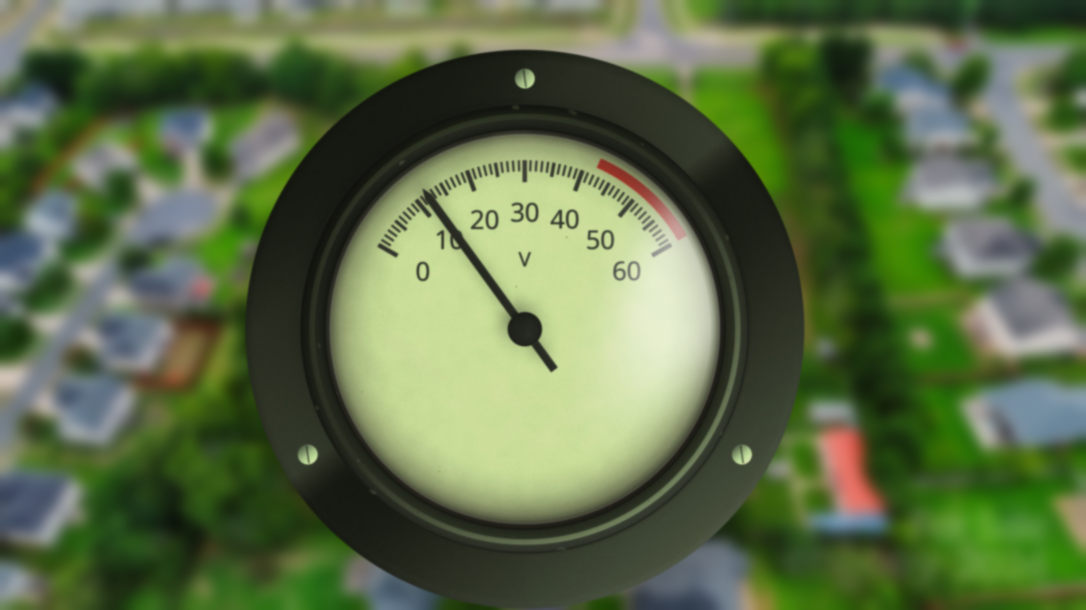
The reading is {"value": 12, "unit": "V"}
